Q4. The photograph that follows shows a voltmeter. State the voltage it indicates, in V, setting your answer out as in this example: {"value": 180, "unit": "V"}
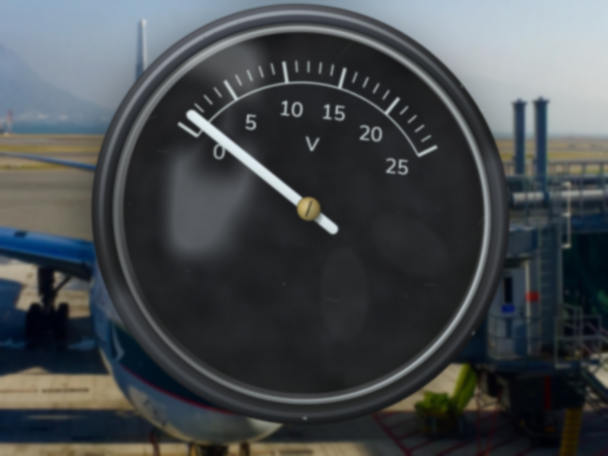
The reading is {"value": 1, "unit": "V"}
